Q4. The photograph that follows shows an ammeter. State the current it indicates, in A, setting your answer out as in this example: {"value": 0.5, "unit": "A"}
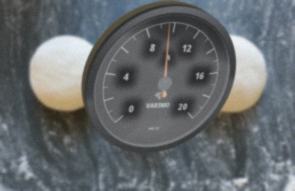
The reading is {"value": 9.5, "unit": "A"}
